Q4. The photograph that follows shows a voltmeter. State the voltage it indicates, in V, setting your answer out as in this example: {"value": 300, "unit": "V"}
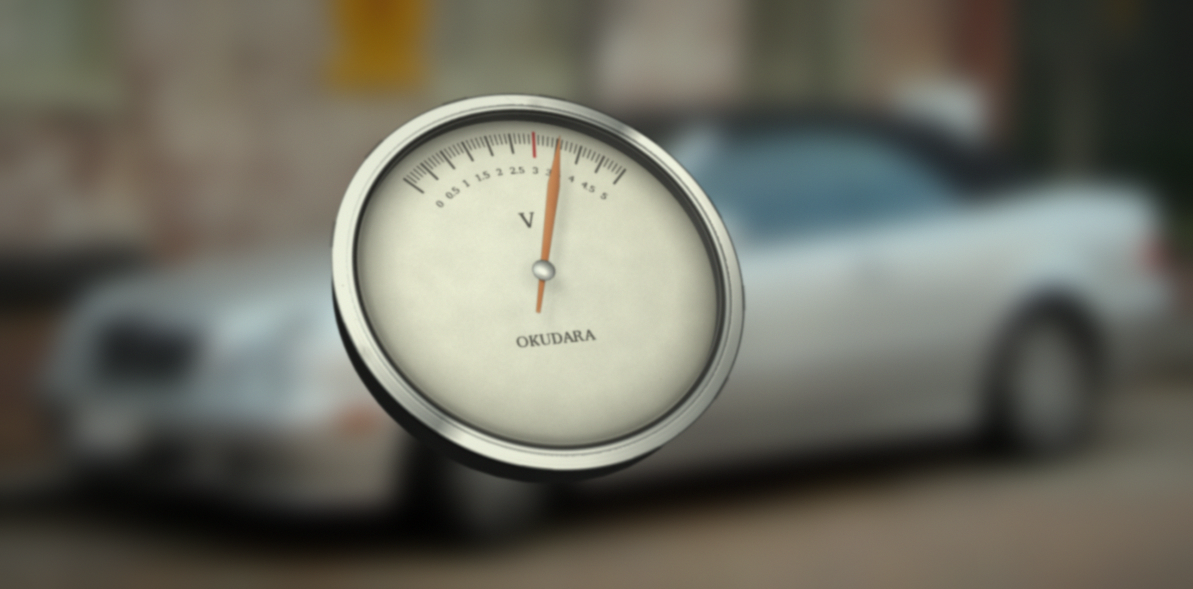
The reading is {"value": 3.5, "unit": "V"}
